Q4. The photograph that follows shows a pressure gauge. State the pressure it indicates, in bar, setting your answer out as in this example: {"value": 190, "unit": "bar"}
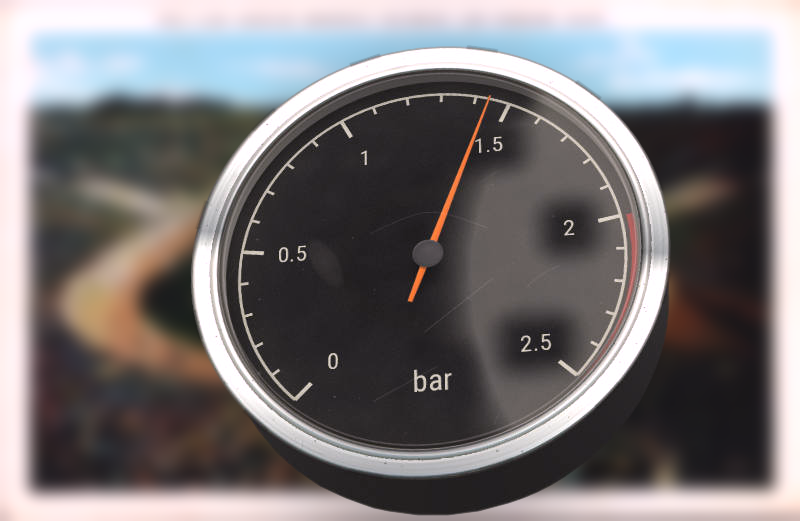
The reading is {"value": 1.45, "unit": "bar"}
